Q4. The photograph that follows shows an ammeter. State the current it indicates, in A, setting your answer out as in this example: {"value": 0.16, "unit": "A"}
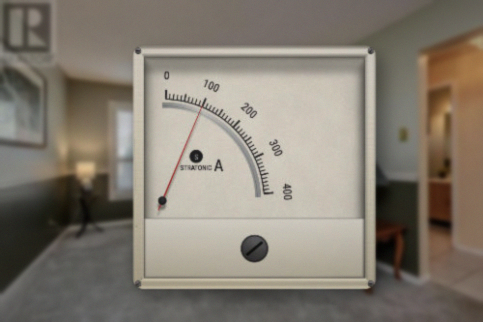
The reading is {"value": 100, "unit": "A"}
